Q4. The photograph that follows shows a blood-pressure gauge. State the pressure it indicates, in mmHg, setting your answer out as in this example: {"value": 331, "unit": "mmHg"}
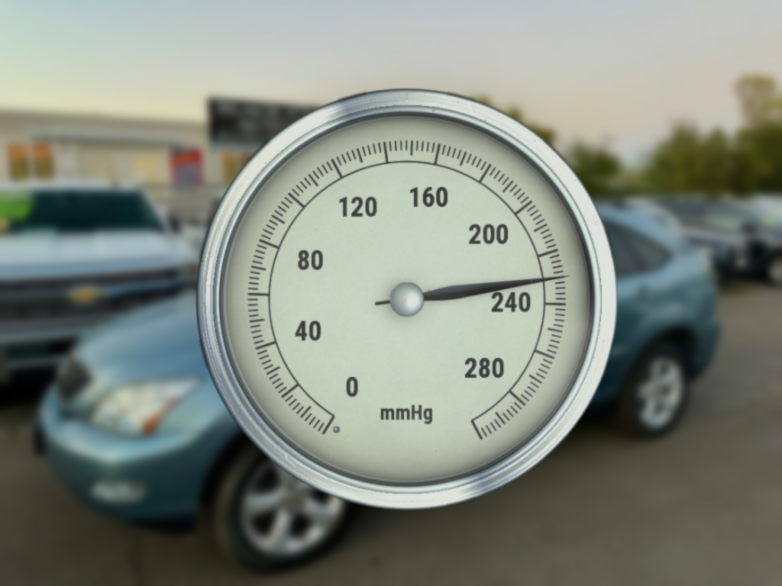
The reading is {"value": 230, "unit": "mmHg"}
